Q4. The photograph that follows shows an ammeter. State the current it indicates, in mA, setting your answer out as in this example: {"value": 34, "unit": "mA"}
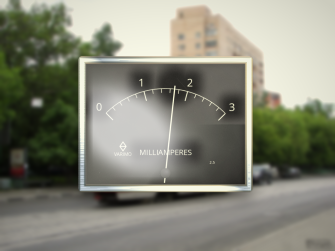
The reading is {"value": 1.7, "unit": "mA"}
